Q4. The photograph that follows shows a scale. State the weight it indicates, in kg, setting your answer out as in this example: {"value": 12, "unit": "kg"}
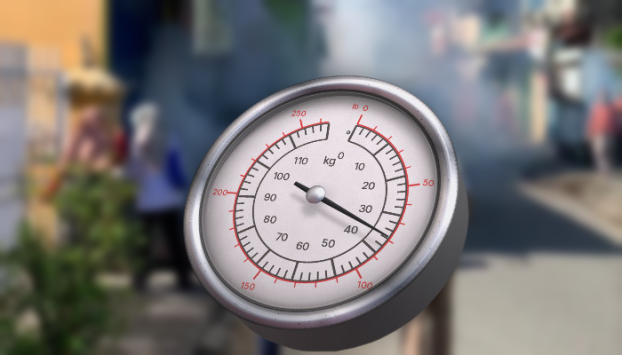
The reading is {"value": 36, "unit": "kg"}
